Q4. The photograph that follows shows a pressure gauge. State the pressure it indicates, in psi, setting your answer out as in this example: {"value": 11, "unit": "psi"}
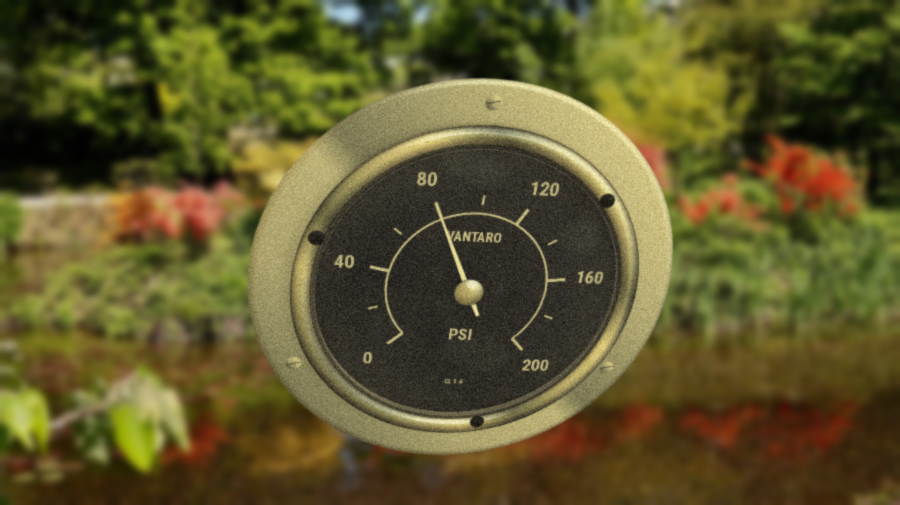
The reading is {"value": 80, "unit": "psi"}
